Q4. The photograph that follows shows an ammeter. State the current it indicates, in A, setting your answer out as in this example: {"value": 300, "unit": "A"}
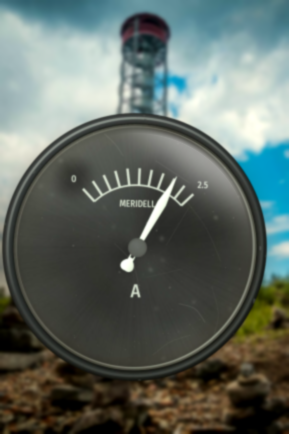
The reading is {"value": 2, "unit": "A"}
